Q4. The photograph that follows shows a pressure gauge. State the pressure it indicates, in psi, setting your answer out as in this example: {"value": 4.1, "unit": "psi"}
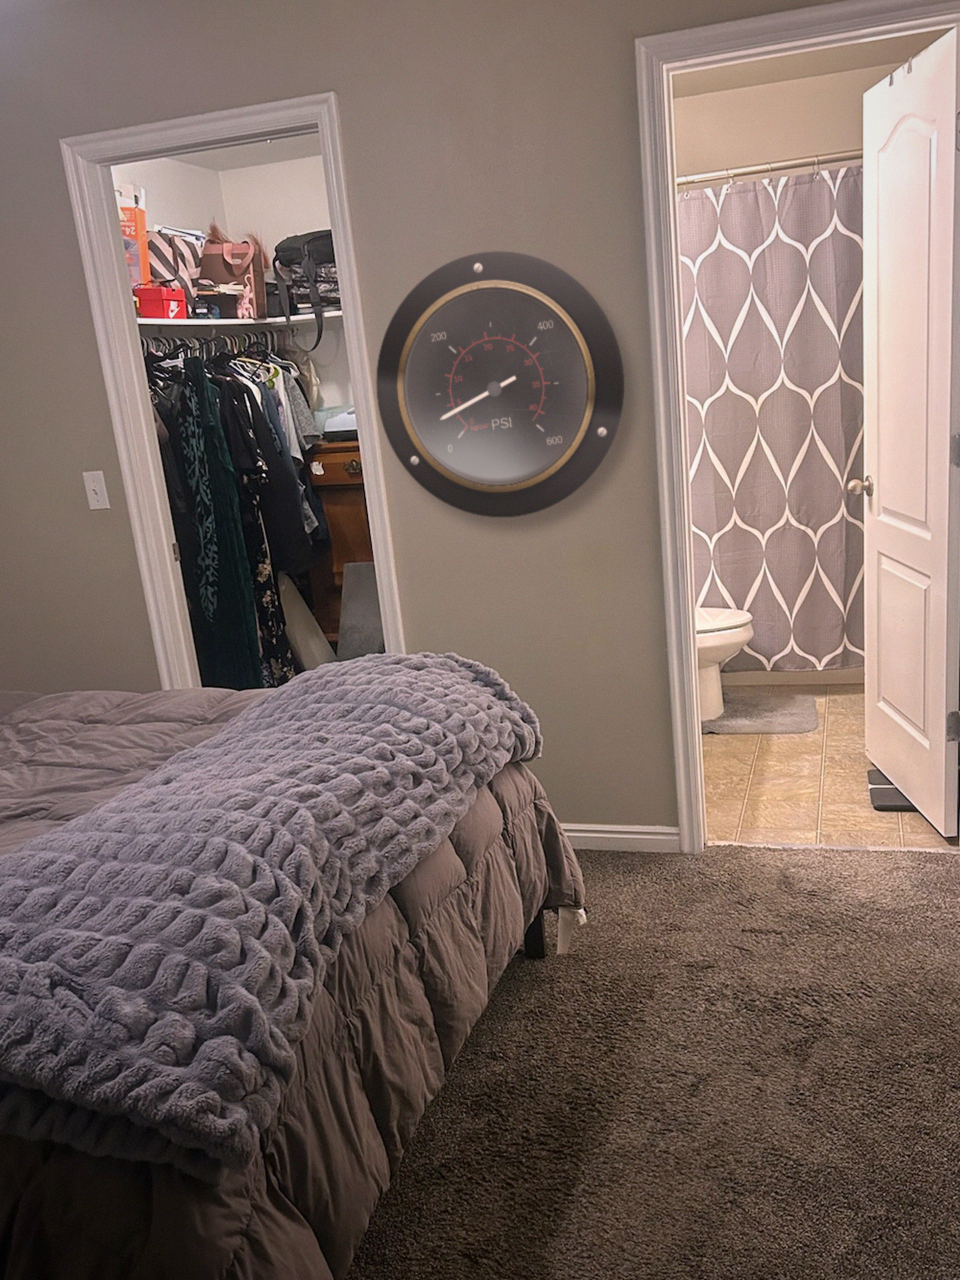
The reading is {"value": 50, "unit": "psi"}
